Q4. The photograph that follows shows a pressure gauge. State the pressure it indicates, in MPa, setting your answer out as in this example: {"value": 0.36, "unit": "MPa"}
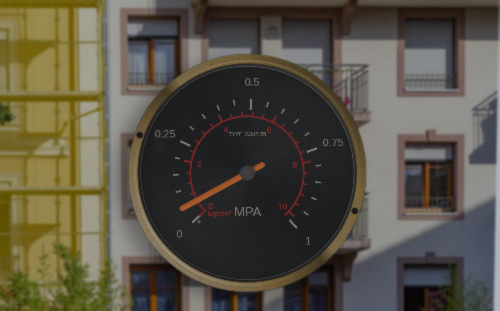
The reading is {"value": 0.05, "unit": "MPa"}
